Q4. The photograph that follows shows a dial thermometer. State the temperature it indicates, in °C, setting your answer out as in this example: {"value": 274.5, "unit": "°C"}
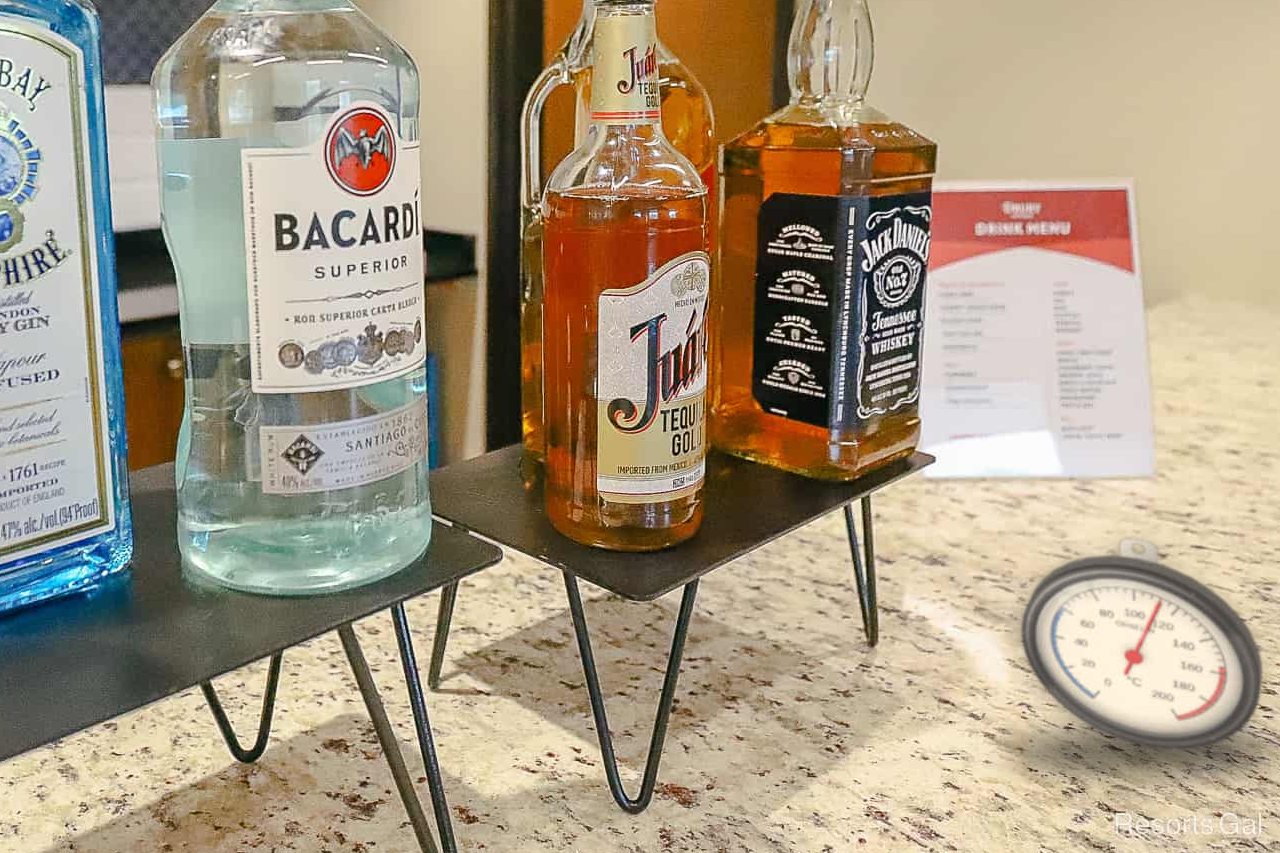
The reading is {"value": 112, "unit": "°C"}
